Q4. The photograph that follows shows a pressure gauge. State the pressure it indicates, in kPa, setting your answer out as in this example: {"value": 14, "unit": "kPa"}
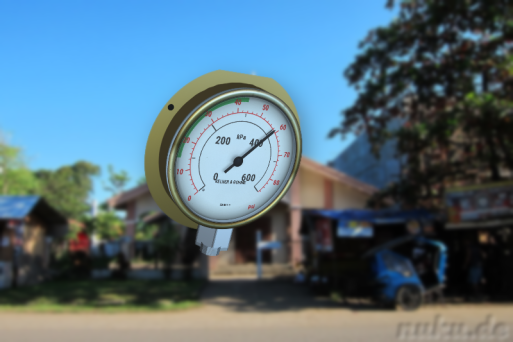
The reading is {"value": 400, "unit": "kPa"}
